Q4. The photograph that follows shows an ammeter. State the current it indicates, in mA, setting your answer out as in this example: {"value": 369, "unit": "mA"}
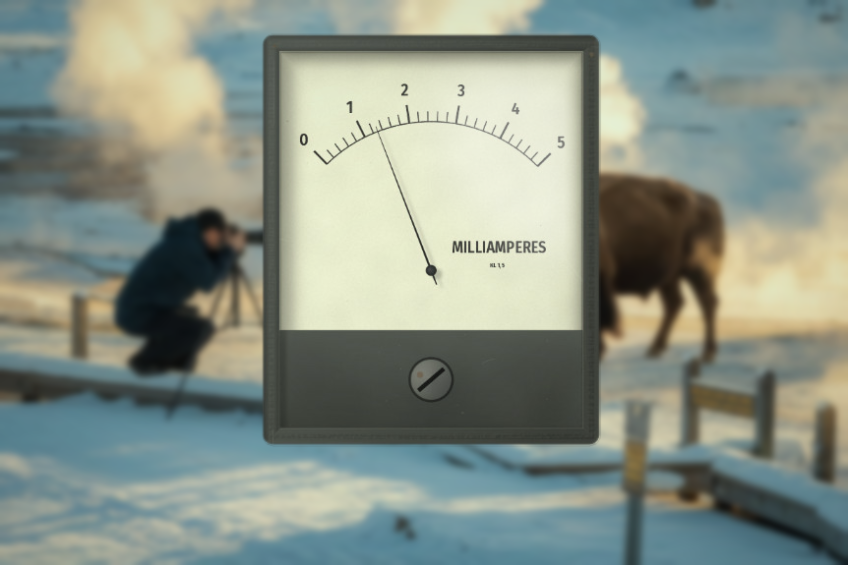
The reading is {"value": 1.3, "unit": "mA"}
